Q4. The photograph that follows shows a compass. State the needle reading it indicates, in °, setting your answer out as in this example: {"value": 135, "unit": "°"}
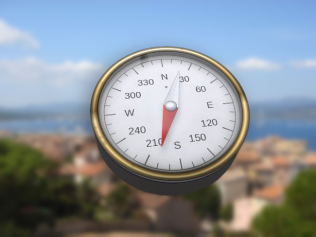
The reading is {"value": 200, "unit": "°"}
